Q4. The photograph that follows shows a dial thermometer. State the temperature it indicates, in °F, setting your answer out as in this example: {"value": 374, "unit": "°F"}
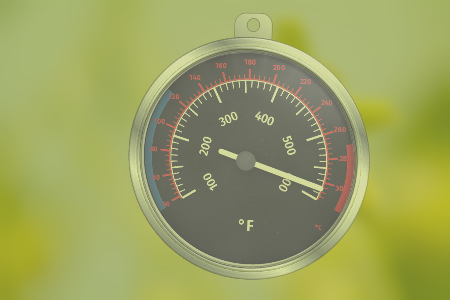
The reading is {"value": 580, "unit": "°F"}
